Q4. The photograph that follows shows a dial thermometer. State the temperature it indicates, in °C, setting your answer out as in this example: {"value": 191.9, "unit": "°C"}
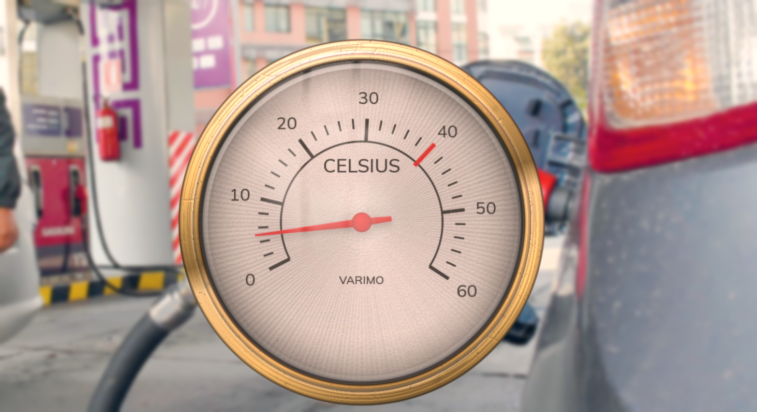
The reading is {"value": 5, "unit": "°C"}
